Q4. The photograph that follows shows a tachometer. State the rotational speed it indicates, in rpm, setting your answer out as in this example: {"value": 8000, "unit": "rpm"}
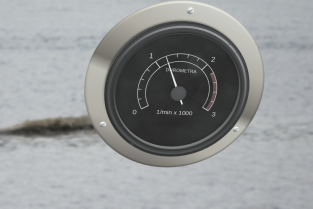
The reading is {"value": 1200, "unit": "rpm"}
